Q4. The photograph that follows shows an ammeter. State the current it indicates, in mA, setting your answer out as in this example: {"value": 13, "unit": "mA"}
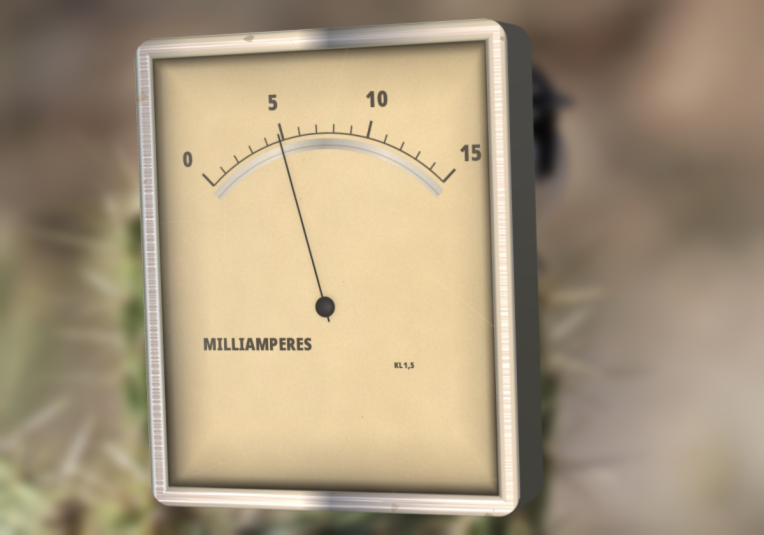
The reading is {"value": 5, "unit": "mA"}
